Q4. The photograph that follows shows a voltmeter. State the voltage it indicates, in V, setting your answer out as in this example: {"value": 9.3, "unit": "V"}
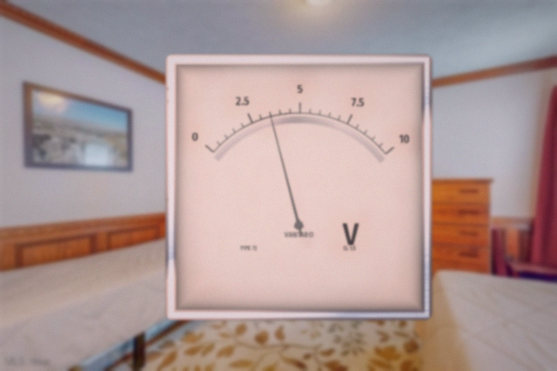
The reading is {"value": 3.5, "unit": "V"}
